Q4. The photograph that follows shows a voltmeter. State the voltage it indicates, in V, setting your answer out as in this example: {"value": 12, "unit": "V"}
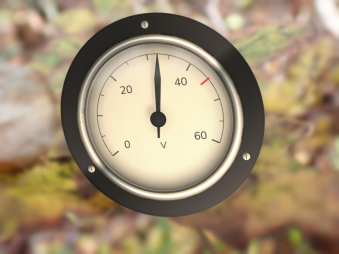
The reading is {"value": 32.5, "unit": "V"}
